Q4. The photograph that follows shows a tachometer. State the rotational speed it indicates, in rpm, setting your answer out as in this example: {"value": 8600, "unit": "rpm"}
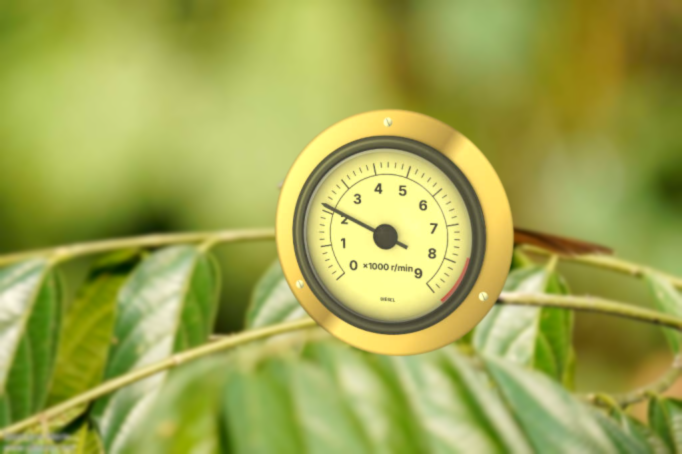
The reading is {"value": 2200, "unit": "rpm"}
